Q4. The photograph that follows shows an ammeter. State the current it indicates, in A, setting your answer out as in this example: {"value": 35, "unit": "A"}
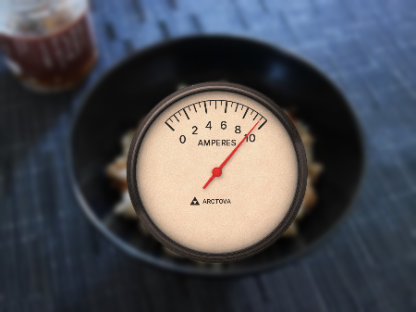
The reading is {"value": 9.5, "unit": "A"}
